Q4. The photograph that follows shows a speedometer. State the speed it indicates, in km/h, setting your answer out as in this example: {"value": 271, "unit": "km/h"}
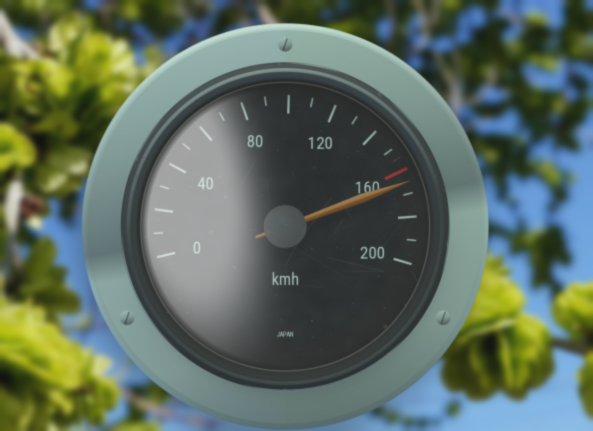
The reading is {"value": 165, "unit": "km/h"}
